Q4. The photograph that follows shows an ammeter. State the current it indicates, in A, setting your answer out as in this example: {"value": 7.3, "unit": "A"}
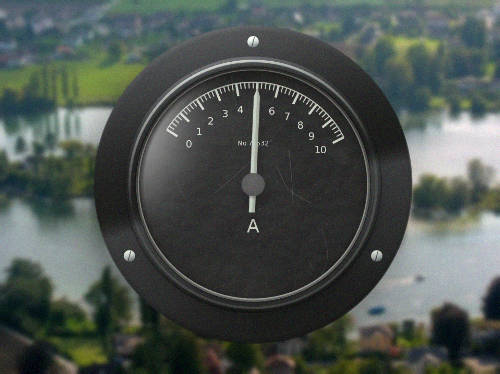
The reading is {"value": 5, "unit": "A"}
